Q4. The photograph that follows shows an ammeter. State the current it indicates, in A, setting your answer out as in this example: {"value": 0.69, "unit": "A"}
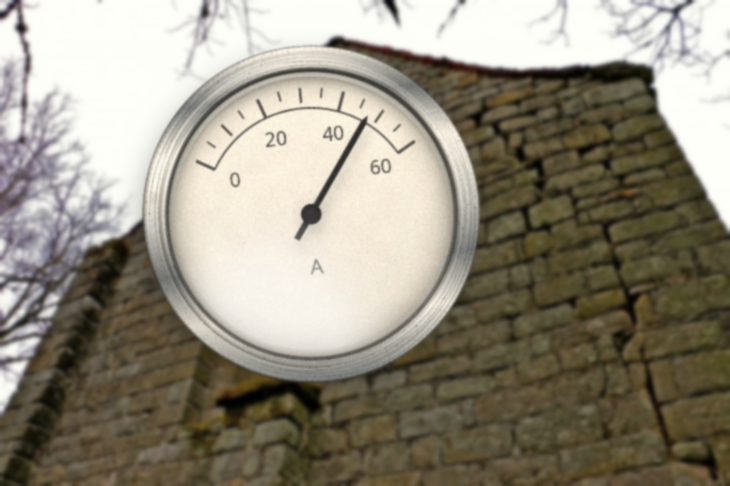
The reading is {"value": 47.5, "unit": "A"}
